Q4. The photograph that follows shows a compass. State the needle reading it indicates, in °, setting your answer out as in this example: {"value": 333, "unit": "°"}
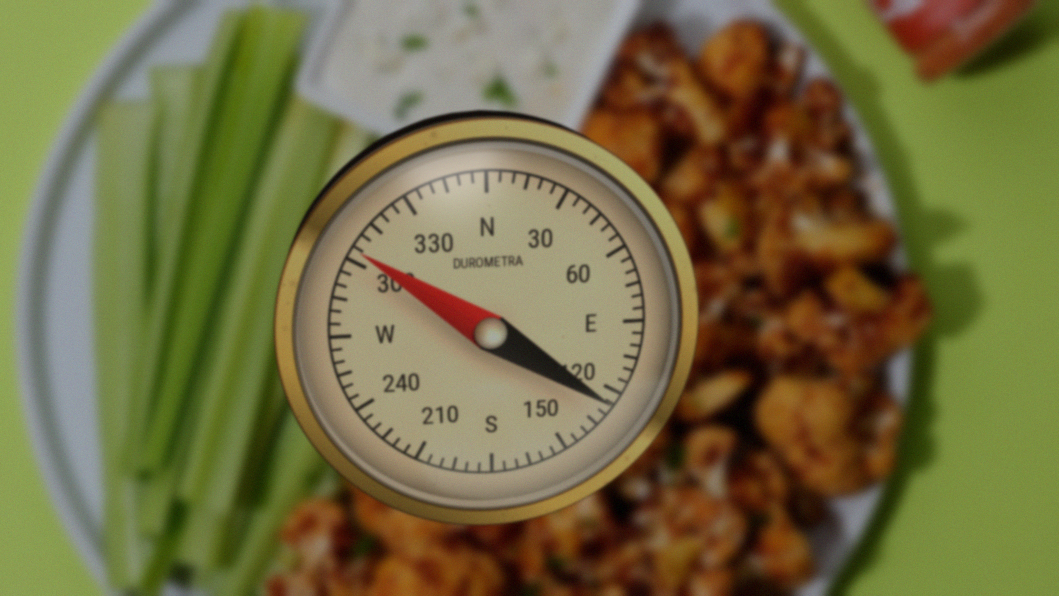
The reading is {"value": 305, "unit": "°"}
